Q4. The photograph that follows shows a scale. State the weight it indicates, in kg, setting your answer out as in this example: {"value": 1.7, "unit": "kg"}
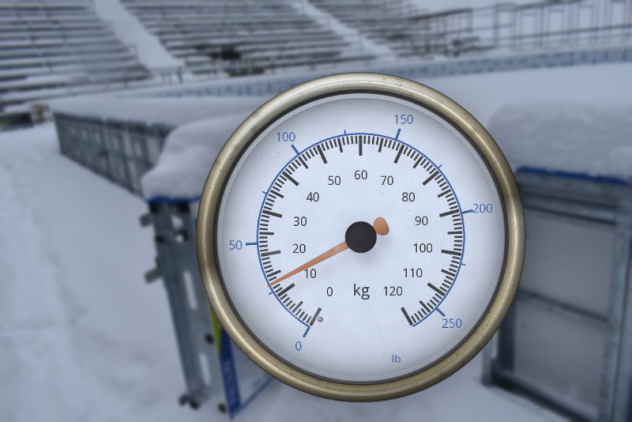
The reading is {"value": 13, "unit": "kg"}
